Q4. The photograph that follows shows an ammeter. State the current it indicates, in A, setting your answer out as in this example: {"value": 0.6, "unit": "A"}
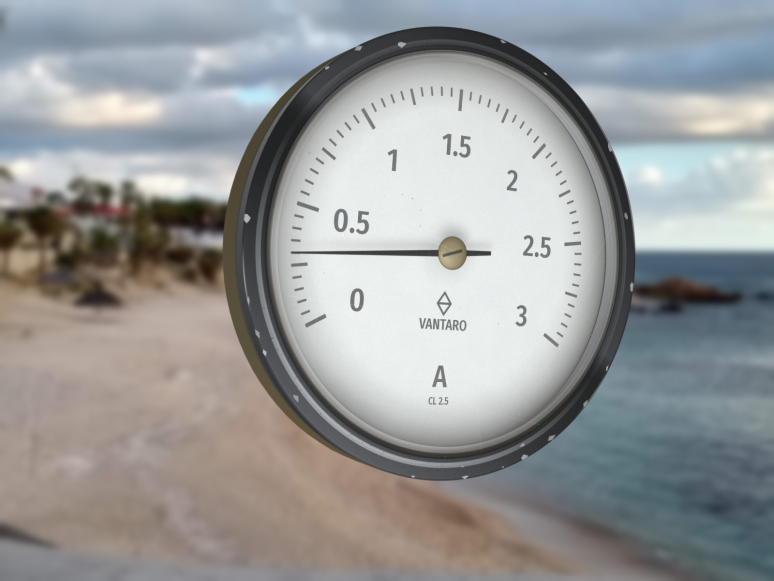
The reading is {"value": 0.3, "unit": "A"}
